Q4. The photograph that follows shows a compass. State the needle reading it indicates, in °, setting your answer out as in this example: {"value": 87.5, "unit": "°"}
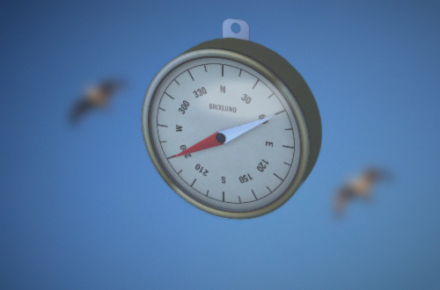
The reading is {"value": 240, "unit": "°"}
